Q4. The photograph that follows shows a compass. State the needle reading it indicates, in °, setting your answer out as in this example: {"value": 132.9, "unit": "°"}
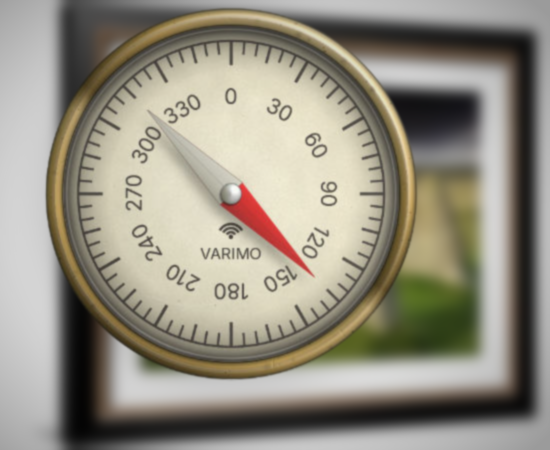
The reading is {"value": 135, "unit": "°"}
